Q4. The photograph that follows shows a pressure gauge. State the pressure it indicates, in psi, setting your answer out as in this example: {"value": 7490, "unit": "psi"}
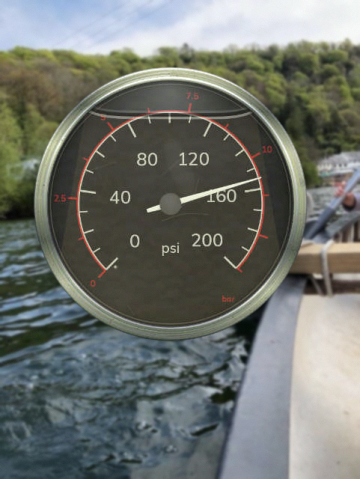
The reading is {"value": 155, "unit": "psi"}
